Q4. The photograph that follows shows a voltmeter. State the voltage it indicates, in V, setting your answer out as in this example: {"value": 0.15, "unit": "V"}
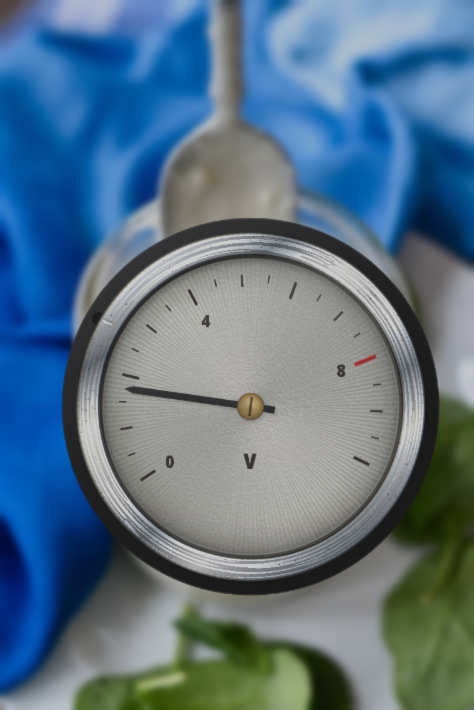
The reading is {"value": 1.75, "unit": "V"}
